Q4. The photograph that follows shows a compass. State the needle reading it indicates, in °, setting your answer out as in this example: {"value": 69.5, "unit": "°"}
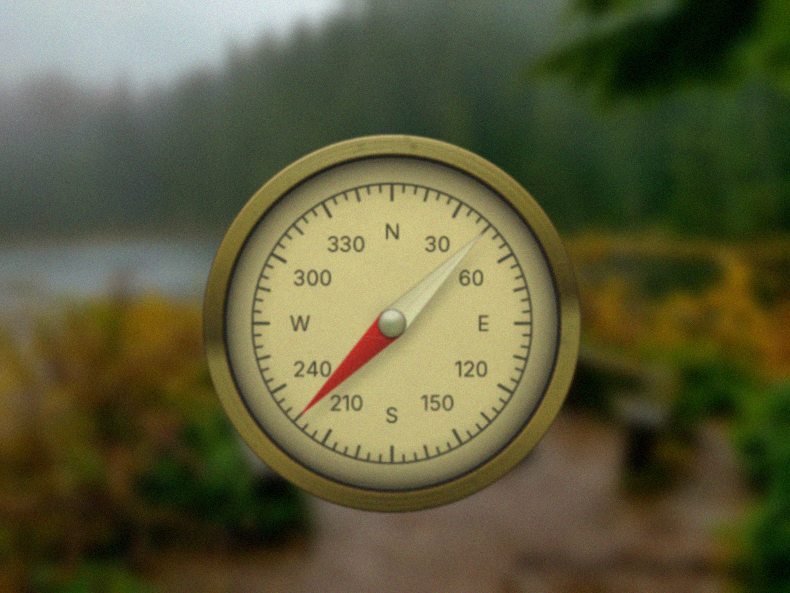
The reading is {"value": 225, "unit": "°"}
